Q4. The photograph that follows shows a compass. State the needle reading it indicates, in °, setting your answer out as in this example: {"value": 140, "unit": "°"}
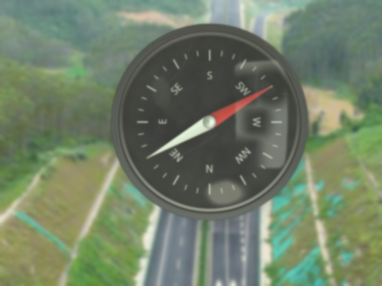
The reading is {"value": 240, "unit": "°"}
